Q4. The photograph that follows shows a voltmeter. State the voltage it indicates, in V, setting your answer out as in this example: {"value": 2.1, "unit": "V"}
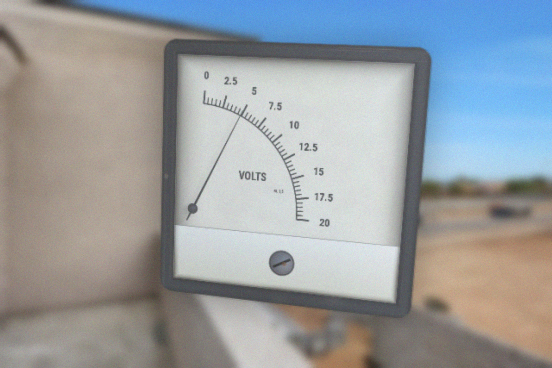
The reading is {"value": 5, "unit": "V"}
